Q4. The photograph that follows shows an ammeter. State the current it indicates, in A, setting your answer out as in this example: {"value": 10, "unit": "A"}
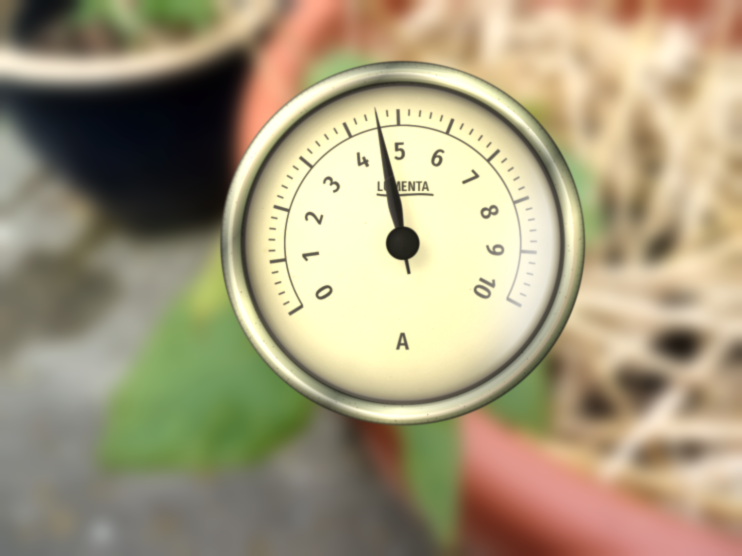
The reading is {"value": 4.6, "unit": "A"}
